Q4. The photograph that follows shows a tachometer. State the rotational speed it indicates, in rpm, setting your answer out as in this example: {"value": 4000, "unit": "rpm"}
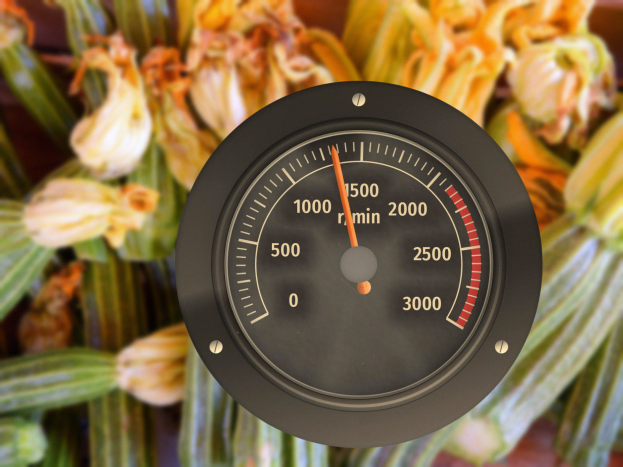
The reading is {"value": 1325, "unit": "rpm"}
